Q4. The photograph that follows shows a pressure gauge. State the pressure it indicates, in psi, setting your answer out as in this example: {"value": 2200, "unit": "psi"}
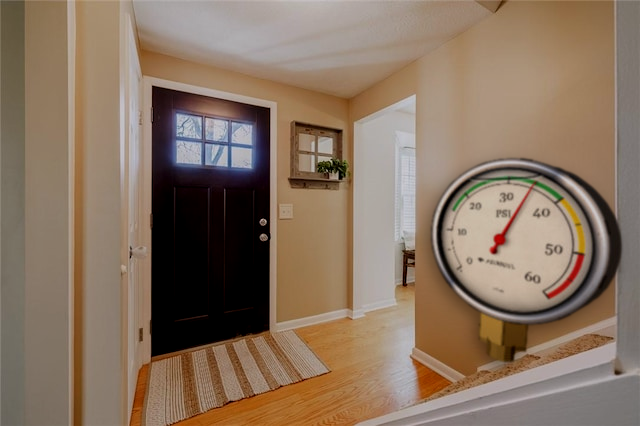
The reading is {"value": 35, "unit": "psi"}
